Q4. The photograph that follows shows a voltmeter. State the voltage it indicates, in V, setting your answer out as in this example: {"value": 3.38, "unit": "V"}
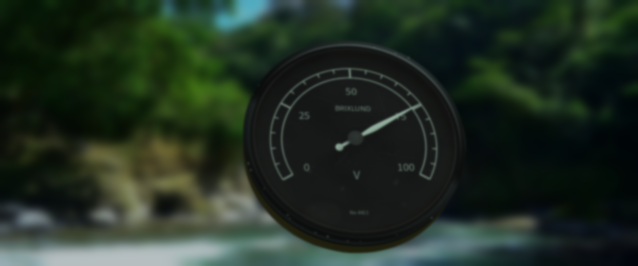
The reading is {"value": 75, "unit": "V"}
